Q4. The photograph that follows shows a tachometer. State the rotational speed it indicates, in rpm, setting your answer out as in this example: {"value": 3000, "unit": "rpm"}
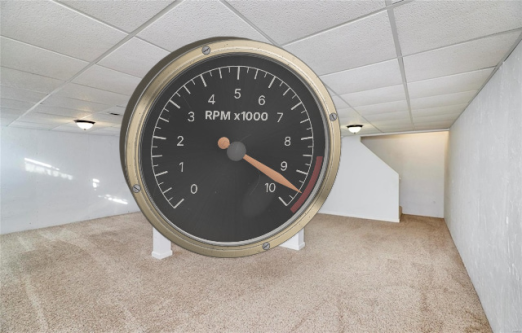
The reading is {"value": 9500, "unit": "rpm"}
